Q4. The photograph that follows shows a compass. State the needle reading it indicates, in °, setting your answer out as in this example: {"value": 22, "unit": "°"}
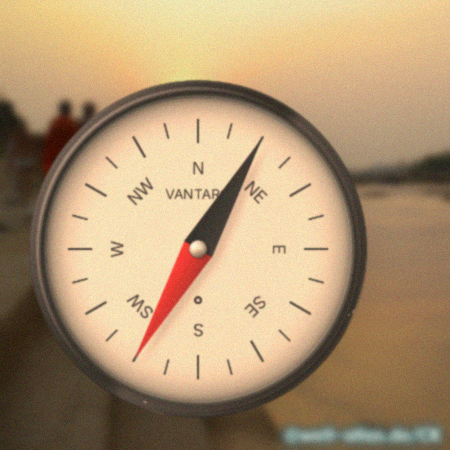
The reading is {"value": 210, "unit": "°"}
